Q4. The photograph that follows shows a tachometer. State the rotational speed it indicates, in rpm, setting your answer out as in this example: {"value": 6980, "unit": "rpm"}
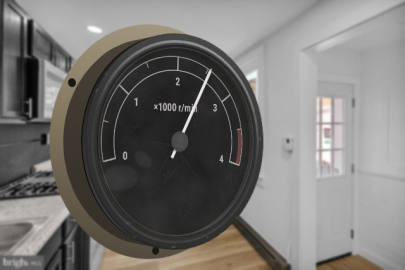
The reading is {"value": 2500, "unit": "rpm"}
